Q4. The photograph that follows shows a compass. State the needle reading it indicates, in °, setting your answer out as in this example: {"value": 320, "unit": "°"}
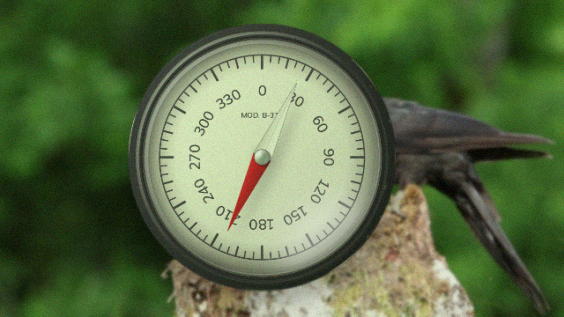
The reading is {"value": 205, "unit": "°"}
